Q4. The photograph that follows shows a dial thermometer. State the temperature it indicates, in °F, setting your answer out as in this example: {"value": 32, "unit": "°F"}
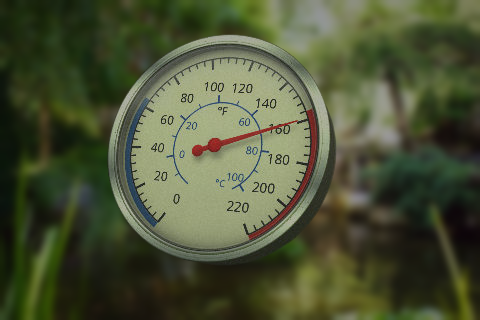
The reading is {"value": 160, "unit": "°F"}
